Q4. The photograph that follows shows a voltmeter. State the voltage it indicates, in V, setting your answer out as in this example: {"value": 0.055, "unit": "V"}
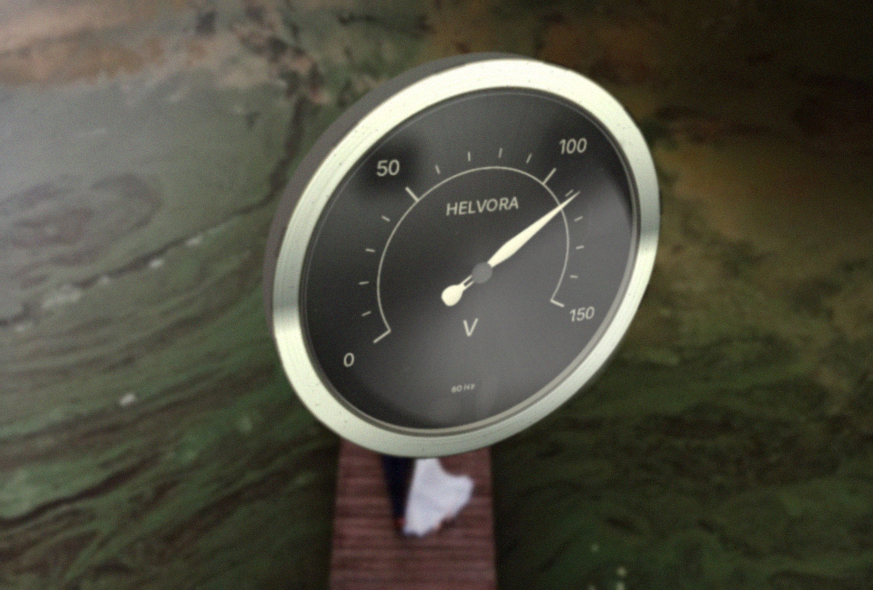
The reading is {"value": 110, "unit": "V"}
